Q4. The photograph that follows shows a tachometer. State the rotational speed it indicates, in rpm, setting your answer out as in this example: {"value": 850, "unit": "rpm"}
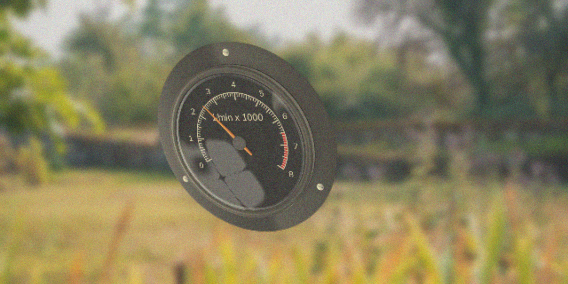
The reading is {"value": 2500, "unit": "rpm"}
